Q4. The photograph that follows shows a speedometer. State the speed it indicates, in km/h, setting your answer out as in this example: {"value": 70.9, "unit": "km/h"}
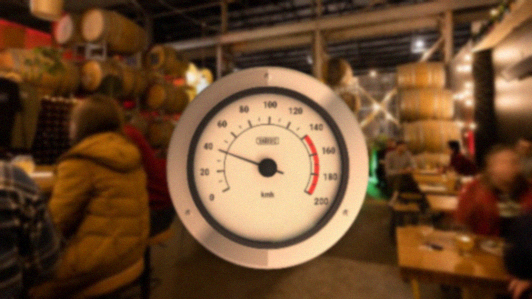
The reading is {"value": 40, "unit": "km/h"}
